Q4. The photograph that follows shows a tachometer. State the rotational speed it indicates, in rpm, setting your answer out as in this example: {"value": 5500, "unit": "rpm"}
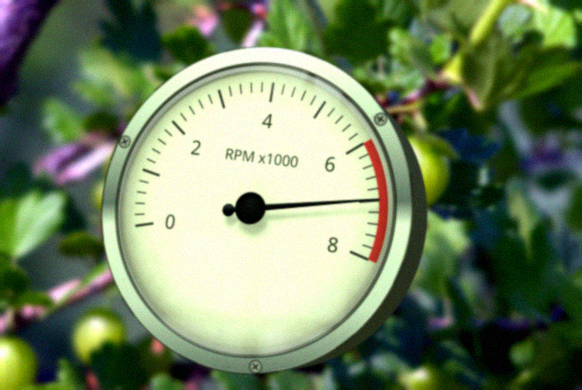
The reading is {"value": 7000, "unit": "rpm"}
